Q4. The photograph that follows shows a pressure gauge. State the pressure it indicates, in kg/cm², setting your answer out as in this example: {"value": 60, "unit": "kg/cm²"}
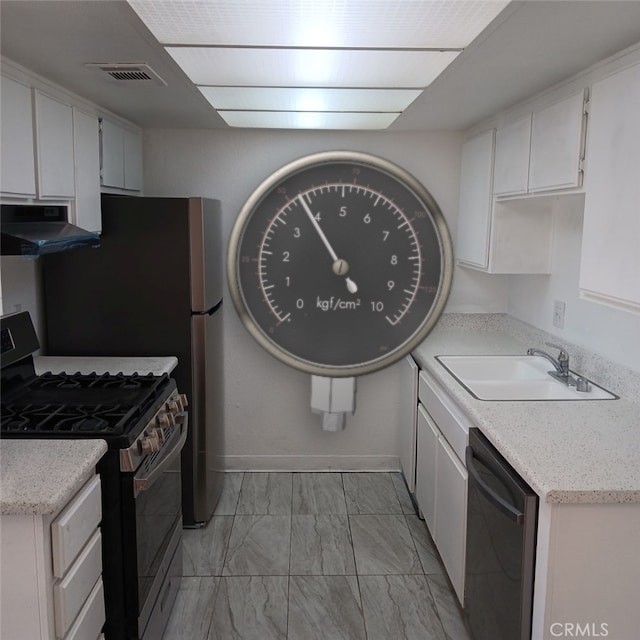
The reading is {"value": 3.8, "unit": "kg/cm²"}
